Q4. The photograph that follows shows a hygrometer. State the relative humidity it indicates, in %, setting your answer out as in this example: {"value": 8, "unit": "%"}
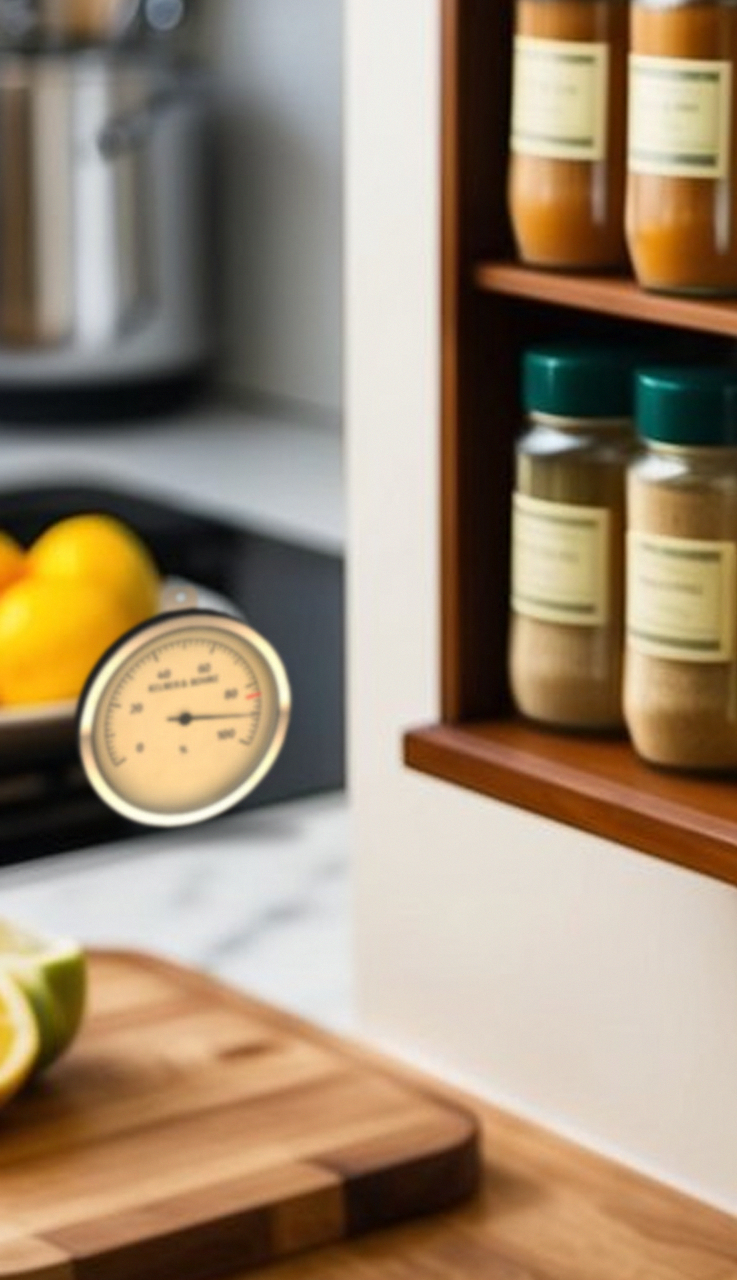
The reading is {"value": 90, "unit": "%"}
